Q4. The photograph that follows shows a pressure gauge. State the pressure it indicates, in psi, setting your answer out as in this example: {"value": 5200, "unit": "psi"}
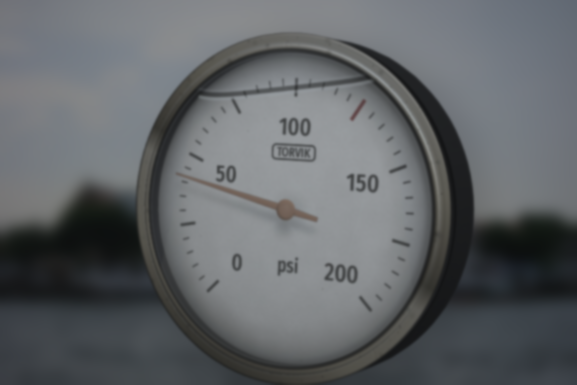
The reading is {"value": 42.5, "unit": "psi"}
